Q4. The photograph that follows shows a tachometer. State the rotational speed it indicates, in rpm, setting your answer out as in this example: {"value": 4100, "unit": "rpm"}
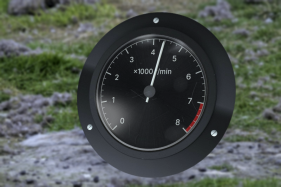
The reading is {"value": 4400, "unit": "rpm"}
